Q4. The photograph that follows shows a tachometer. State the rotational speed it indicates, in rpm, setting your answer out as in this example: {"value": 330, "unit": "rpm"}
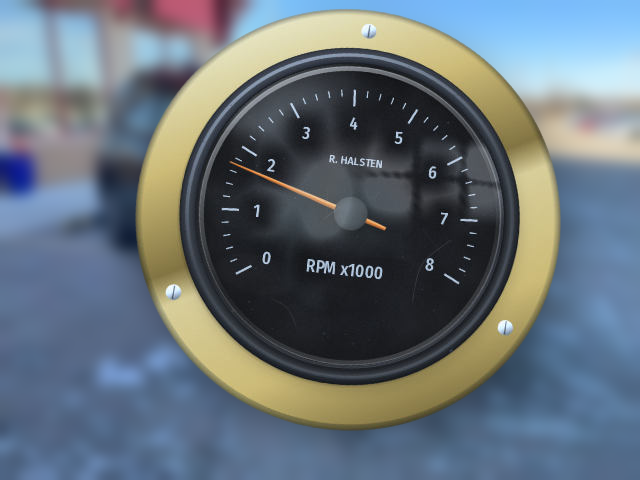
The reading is {"value": 1700, "unit": "rpm"}
